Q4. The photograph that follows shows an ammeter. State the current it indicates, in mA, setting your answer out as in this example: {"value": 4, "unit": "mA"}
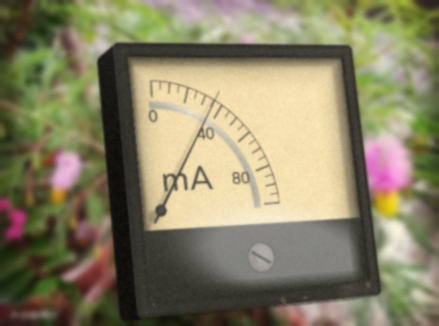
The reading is {"value": 35, "unit": "mA"}
